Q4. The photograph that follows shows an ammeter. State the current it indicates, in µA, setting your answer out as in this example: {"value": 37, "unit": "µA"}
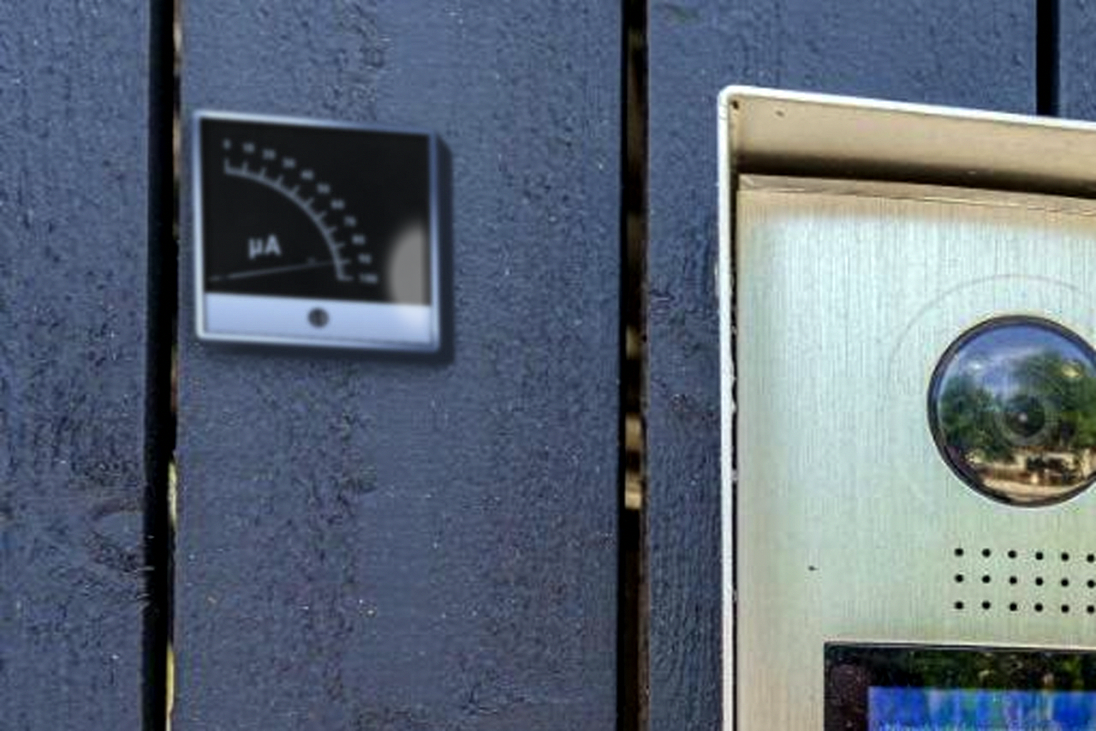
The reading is {"value": 90, "unit": "µA"}
